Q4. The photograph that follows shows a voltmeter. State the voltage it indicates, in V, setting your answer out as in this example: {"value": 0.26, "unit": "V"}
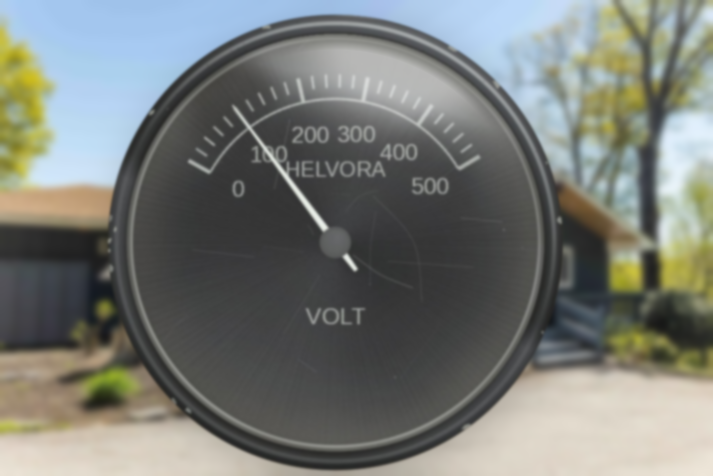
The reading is {"value": 100, "unit": "V"}
